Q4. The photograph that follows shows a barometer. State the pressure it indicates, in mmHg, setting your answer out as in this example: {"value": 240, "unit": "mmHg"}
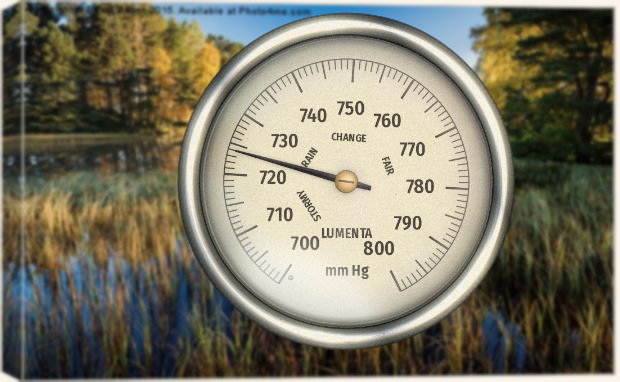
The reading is {"value": 724, "unit": "mmHg"}
